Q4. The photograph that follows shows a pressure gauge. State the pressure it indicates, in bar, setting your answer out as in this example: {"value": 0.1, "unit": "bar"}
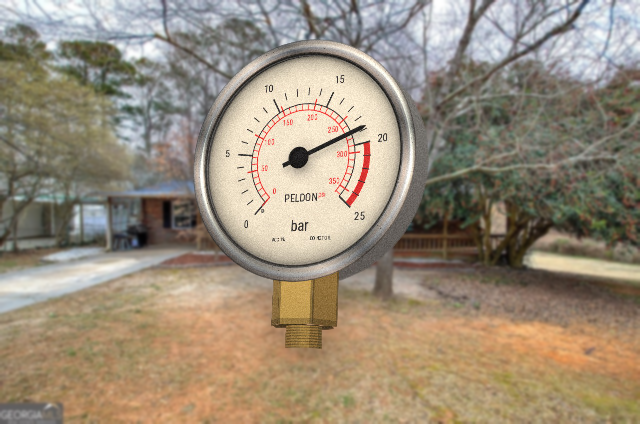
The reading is {"value": 19, "unit": "bar"}
